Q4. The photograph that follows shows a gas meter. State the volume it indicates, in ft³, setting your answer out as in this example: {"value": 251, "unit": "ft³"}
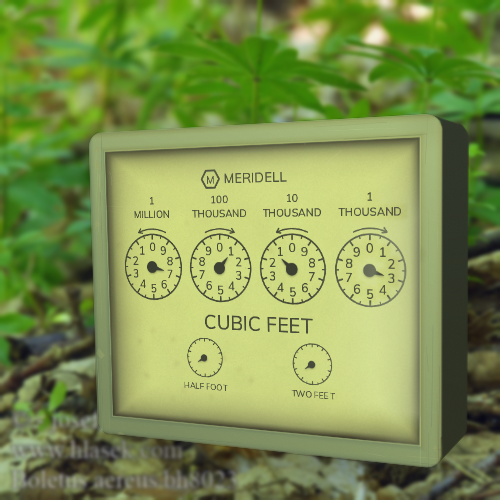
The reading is {"value": 711300, "unit": "ft³"}
